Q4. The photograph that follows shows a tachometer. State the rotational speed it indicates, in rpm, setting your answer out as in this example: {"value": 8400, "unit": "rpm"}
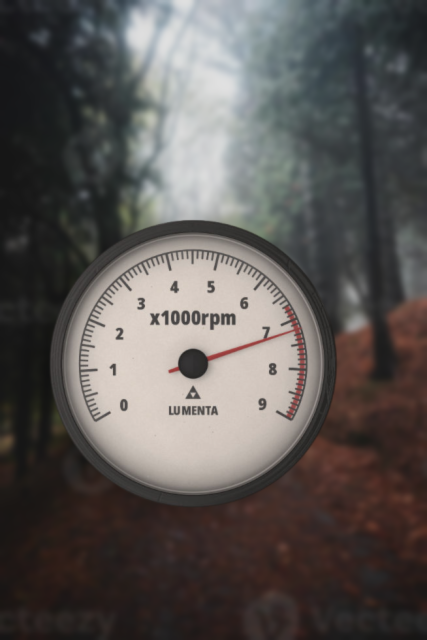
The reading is {"value": 7200, "unit": "rpm"}
